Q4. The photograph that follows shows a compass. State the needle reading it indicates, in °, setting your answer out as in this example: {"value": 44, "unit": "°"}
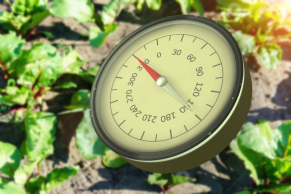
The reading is {"value": 330, "unit": "°"}
